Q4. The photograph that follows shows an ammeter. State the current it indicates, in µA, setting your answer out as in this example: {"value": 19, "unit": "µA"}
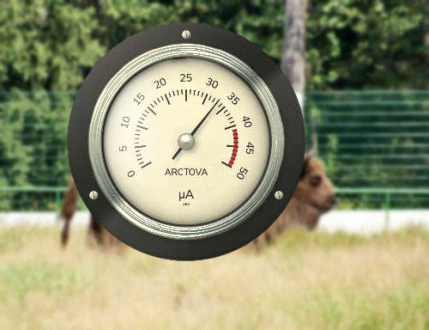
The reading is {"value": 33, "unit": "µA"}
